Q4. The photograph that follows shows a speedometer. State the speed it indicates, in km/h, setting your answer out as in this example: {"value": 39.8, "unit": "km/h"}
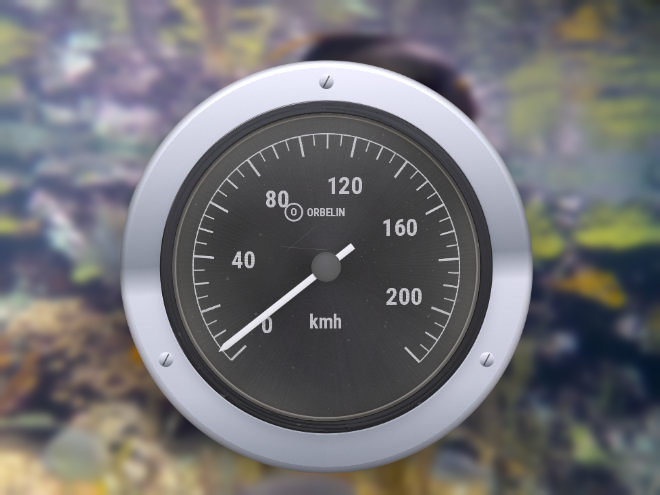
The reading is {"value": 5, "unit": "km/h"}
